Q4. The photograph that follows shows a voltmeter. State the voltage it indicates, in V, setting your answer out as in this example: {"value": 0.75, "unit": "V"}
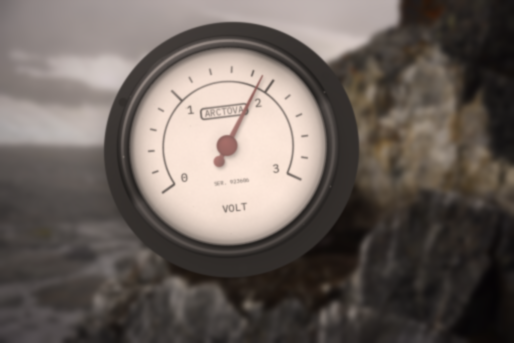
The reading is {"value": 1.9, "unit": "V"}
